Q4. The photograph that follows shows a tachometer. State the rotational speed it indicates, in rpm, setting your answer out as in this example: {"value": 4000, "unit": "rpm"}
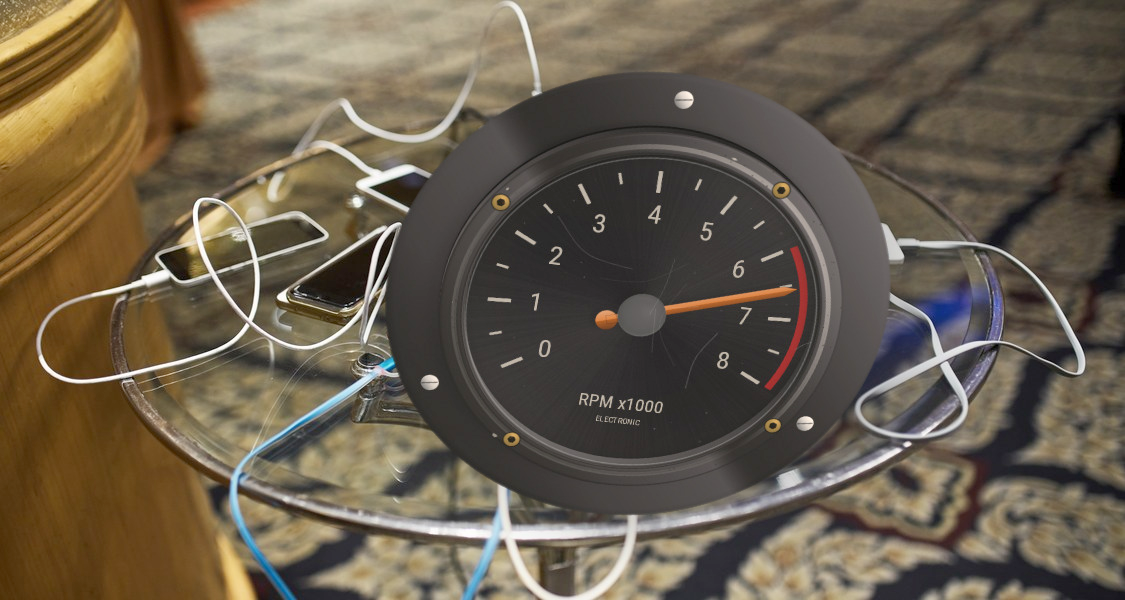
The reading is {"value": 6500, "unit": "rpm"}
